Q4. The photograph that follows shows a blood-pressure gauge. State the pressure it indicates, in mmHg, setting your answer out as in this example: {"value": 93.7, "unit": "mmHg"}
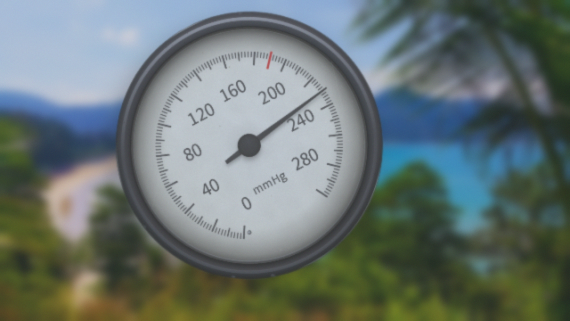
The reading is {"value": 230, "unit": "mmHg"}
